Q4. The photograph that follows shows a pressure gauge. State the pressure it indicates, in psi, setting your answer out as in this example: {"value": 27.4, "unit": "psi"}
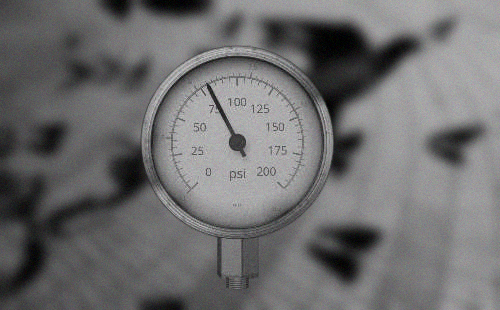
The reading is {"value": 80, "unit": "psi"}
